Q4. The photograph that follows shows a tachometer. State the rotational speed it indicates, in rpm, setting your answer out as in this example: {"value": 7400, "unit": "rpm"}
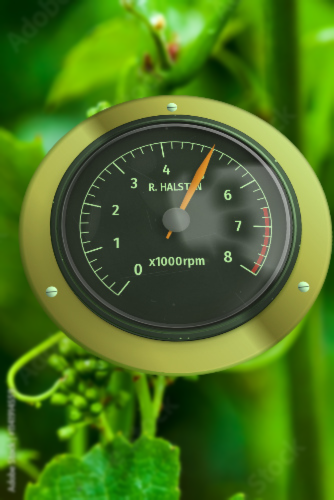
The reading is {"value": 5000, "unit": "rpm"}
